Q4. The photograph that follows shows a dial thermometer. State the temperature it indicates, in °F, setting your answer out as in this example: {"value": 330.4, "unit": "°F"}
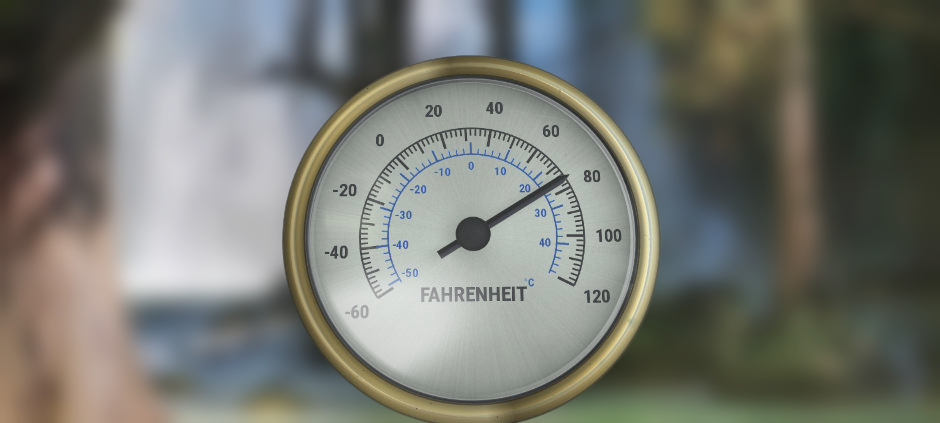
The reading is {"value": 76, "unit": "°F"}
